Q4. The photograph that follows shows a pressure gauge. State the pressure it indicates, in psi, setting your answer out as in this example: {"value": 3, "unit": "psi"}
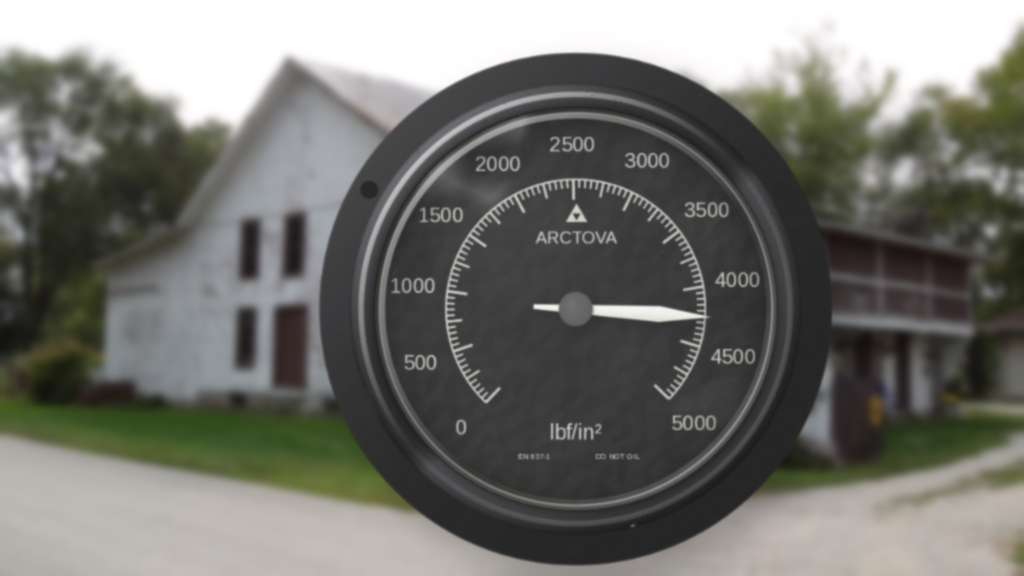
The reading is {"value": 4250, "unit": "psi"}
